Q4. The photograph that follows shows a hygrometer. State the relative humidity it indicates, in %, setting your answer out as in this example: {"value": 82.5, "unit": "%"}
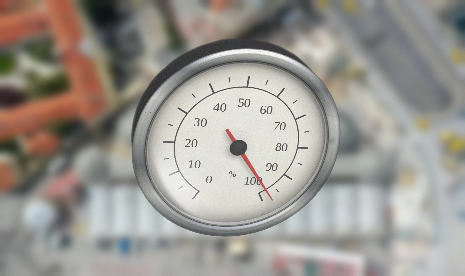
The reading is {"value": 97.5, "unit": "%"}
